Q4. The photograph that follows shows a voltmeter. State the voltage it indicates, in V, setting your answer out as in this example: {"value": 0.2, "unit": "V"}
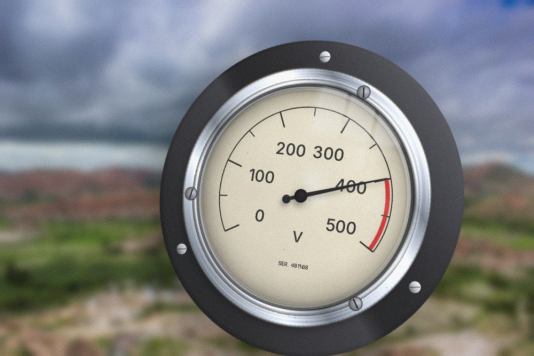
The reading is {"value": 400, "unit": "V"}
